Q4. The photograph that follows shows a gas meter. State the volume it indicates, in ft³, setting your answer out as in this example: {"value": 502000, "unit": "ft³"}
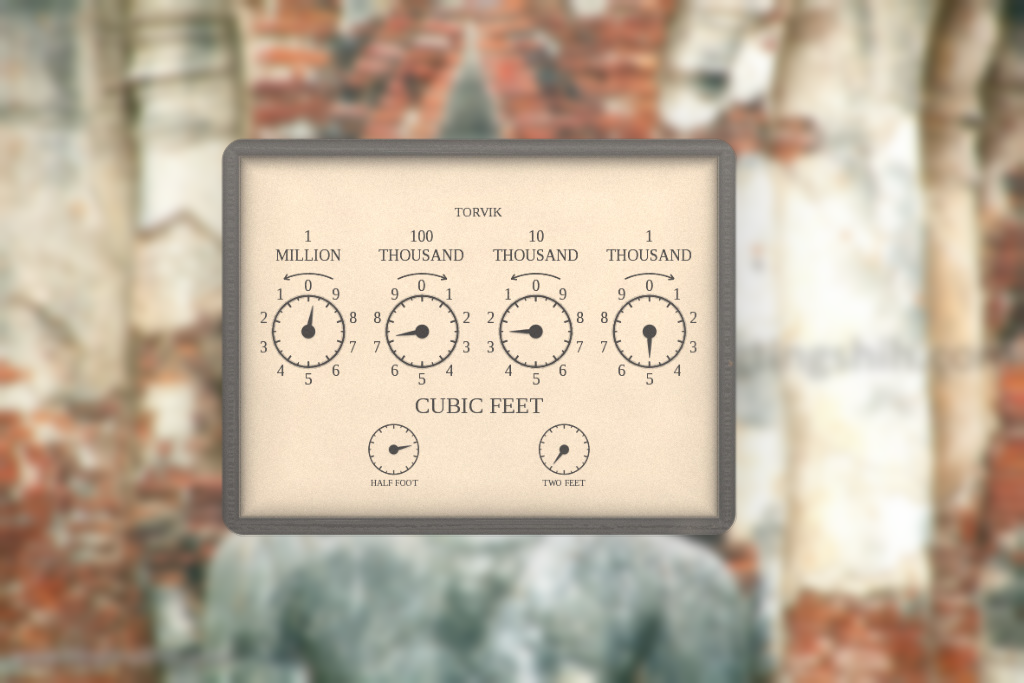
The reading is {"value": 972500, "unit": "ft³"}
